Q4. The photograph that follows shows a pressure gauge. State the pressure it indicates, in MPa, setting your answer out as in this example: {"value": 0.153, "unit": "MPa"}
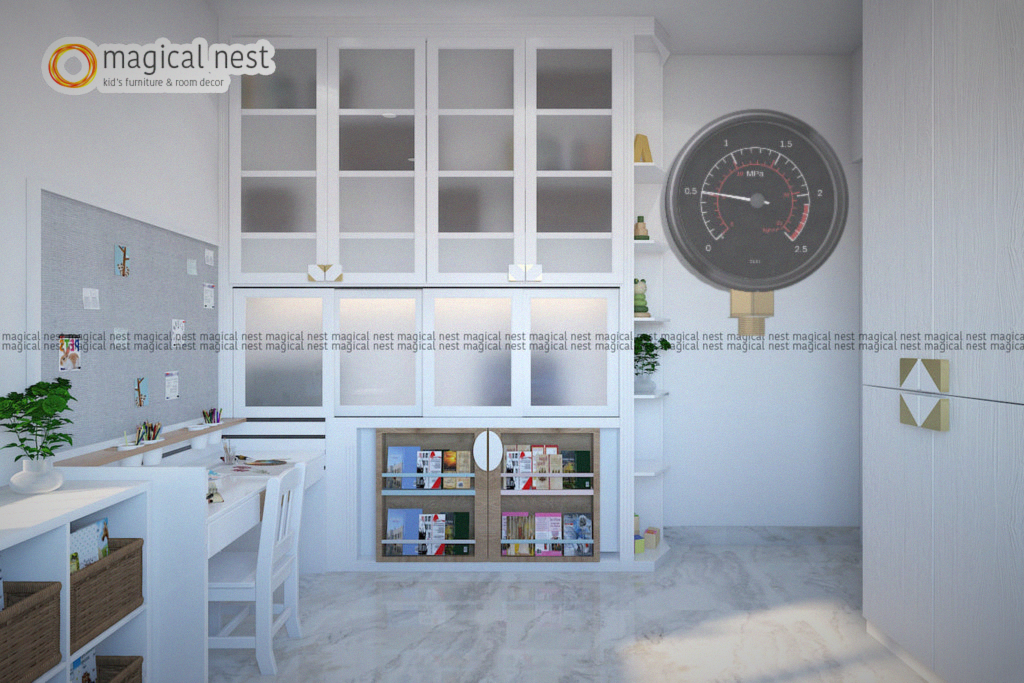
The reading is {"value": 0.5, "unit": "MPa"}
